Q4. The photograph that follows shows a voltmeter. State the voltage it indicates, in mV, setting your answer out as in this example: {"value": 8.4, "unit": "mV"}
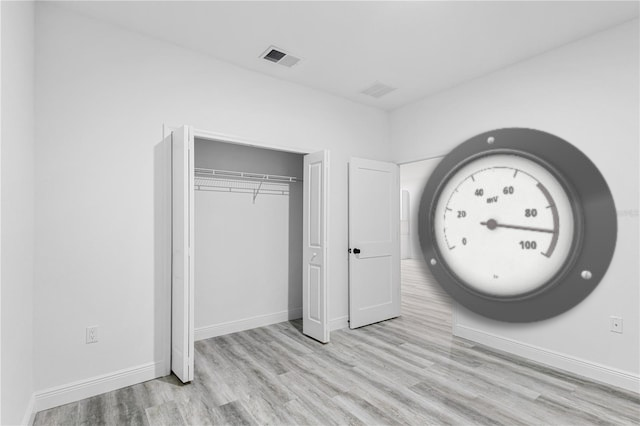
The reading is {"value": 90, "unit": "mV"}
